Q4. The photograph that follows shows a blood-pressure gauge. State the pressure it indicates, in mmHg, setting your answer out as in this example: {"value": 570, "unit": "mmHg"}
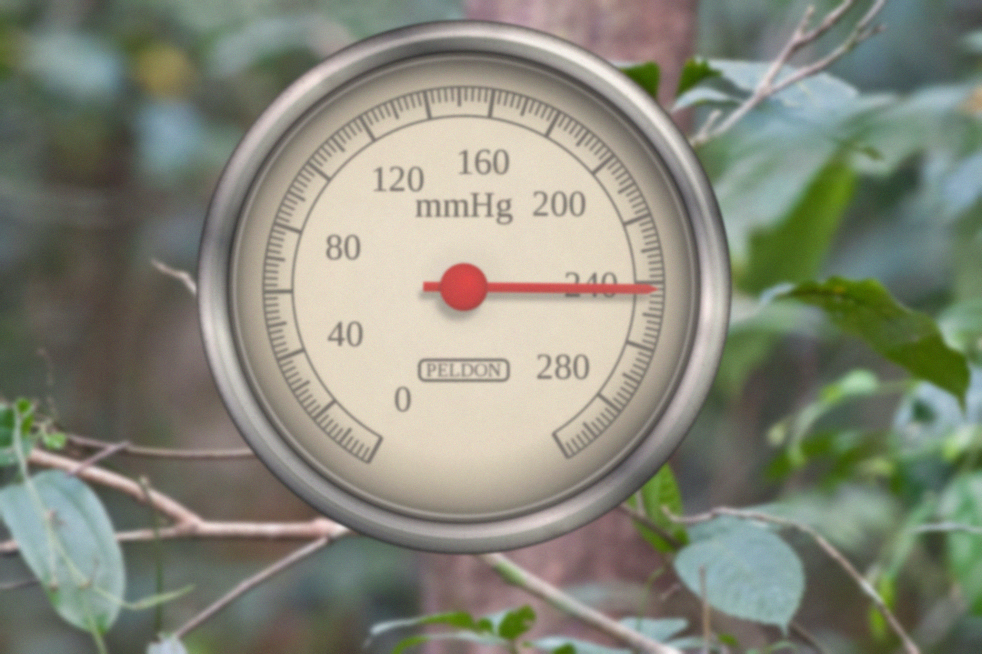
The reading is {"value": 242, "unit": "mmHg"}
